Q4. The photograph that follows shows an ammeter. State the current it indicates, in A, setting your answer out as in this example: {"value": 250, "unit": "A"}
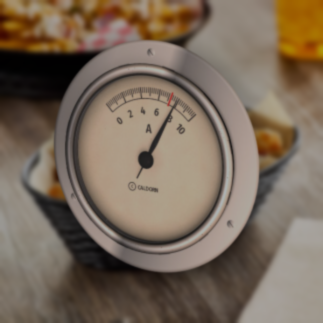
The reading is {"value": 8, "unit": "A"}
